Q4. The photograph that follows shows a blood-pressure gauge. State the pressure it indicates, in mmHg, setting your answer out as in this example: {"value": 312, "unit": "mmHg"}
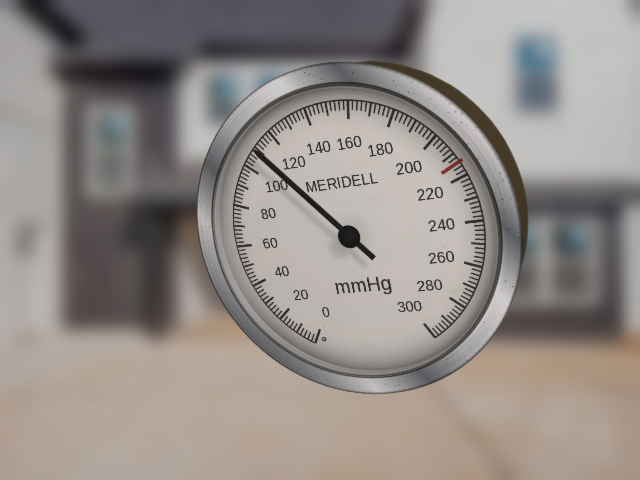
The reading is {"value": 110, "unit": "mmHg"}
